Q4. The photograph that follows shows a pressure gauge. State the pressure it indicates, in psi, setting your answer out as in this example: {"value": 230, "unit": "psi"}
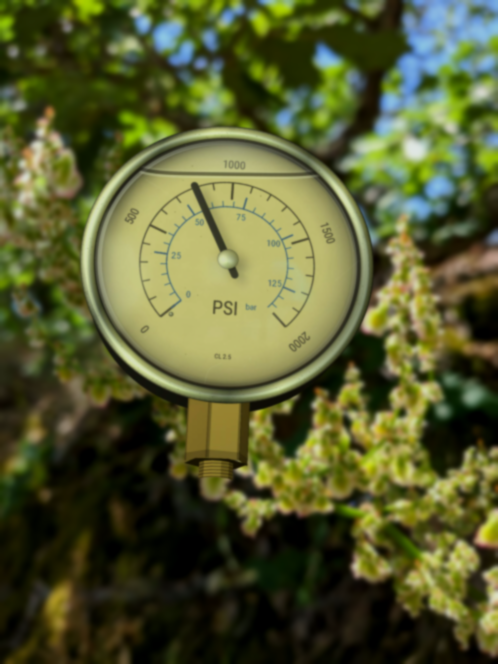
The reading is {"value": 800, "unit": "psi"}
